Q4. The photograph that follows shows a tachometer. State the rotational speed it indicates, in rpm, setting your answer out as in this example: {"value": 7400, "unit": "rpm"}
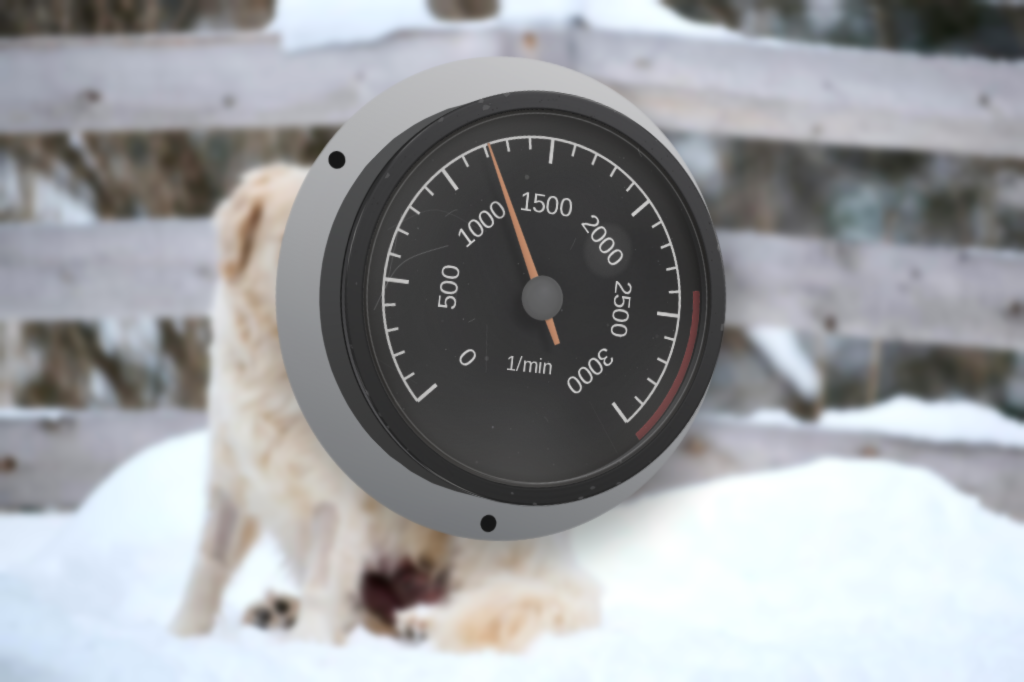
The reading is {"value": 1200, "unit": "rpm"}
